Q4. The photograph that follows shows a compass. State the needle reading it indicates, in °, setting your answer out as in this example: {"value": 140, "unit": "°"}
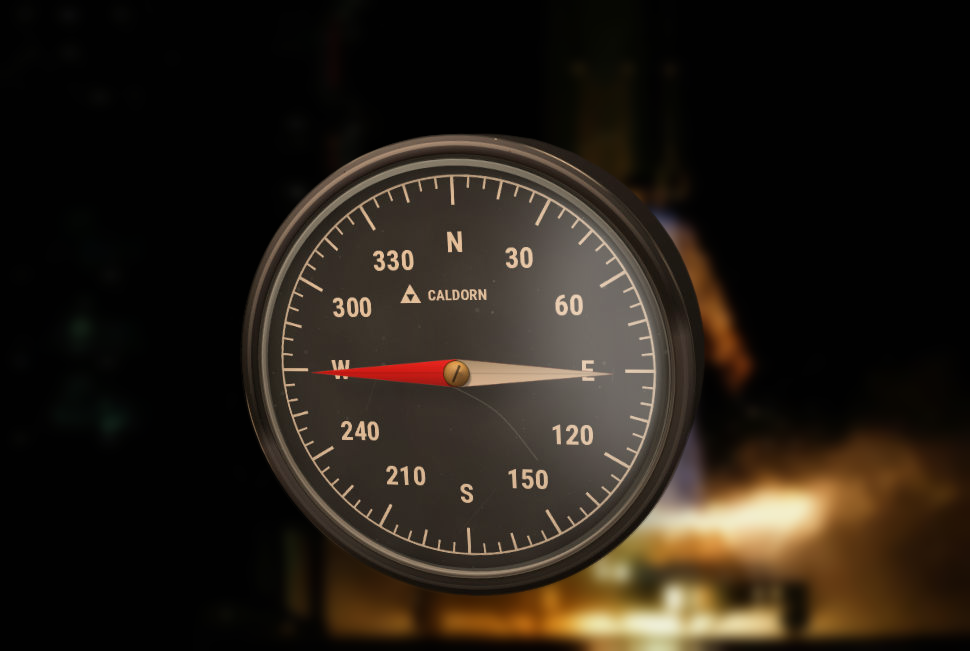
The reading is {"value": 270, "unit": "°"}
